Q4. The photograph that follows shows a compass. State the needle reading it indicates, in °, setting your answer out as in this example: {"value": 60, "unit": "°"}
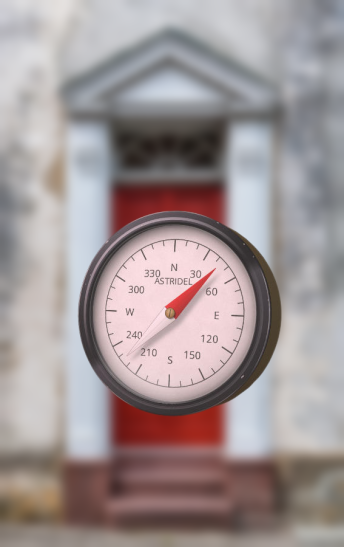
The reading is {"value": 45, "unit": "°"}
